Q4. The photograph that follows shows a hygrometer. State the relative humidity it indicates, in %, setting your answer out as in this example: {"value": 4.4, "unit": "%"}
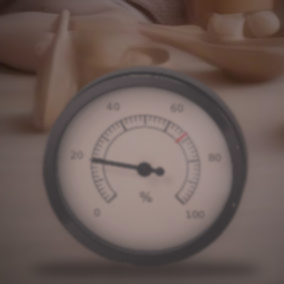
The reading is {"value": 20, "unit": "%"}
